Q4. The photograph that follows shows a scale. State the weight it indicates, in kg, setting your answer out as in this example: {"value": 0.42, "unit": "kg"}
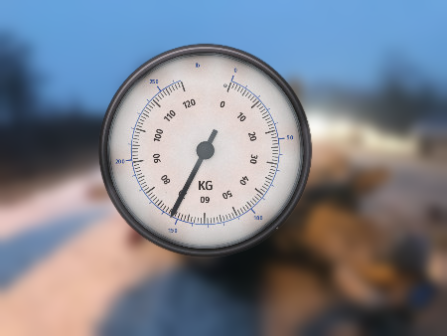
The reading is {"value": 70, "unit": "kg"}
